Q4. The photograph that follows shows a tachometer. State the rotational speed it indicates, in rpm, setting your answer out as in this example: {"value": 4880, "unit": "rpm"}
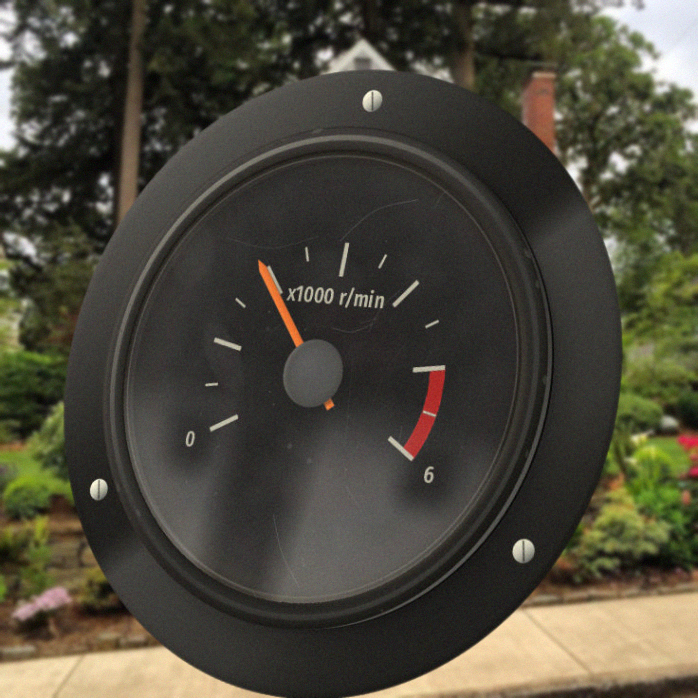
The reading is {"value": 2000, "unit": "rpm"}
